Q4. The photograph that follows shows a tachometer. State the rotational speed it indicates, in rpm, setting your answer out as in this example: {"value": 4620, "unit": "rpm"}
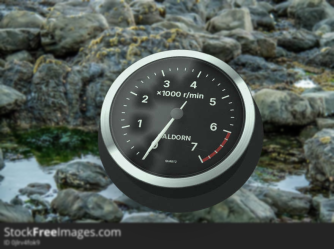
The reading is {"value": 0, "unit": "rpm"}
